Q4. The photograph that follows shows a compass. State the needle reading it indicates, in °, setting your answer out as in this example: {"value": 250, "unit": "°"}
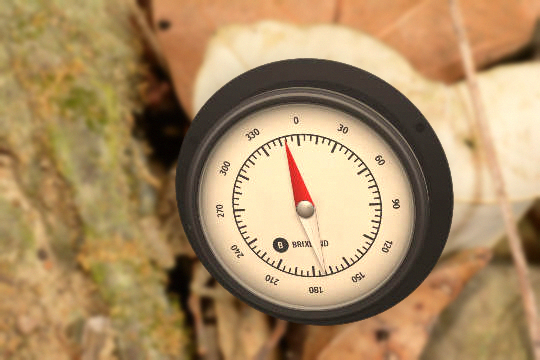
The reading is {"value": 350, "unit": "°"}
